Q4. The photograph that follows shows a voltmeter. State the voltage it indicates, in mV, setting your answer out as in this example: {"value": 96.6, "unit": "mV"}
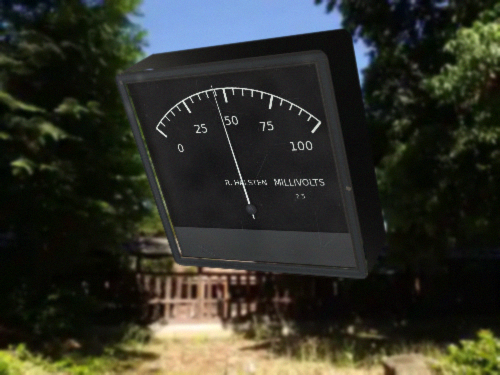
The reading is {"value": 45, "unit": "mV"}
